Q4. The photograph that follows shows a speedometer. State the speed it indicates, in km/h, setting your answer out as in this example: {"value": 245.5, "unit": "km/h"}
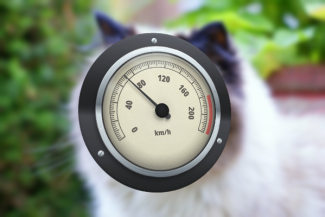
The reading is {"value": 70, "unit": "km/h"}
